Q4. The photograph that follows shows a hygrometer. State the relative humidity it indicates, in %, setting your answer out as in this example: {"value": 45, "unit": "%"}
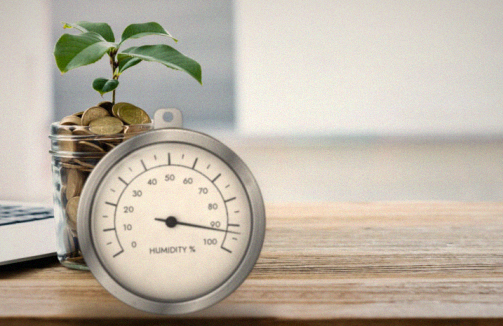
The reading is {"value": 92.5, "unit": "%"}
